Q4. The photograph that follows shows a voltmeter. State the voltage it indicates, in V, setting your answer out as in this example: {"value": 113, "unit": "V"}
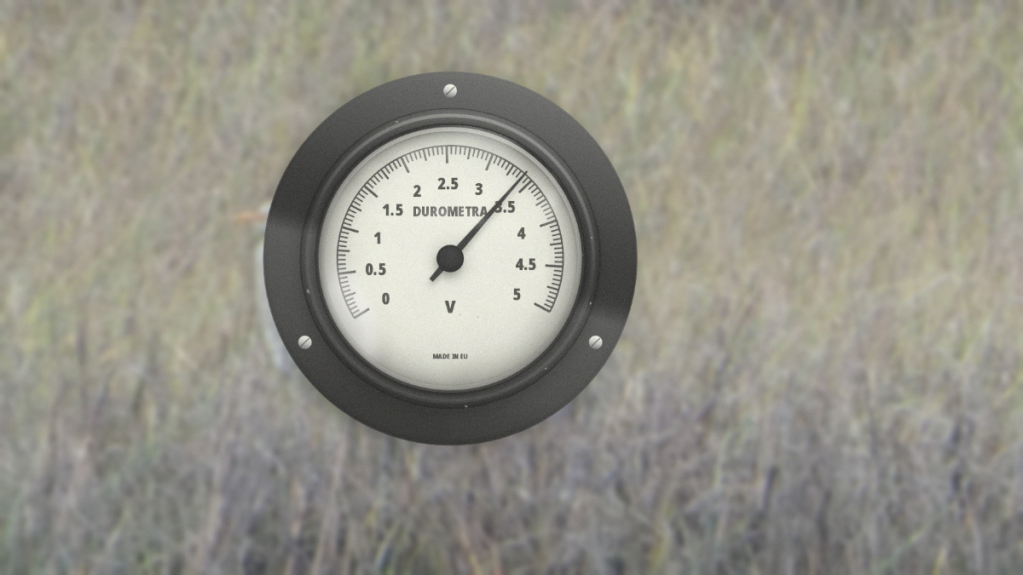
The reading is {"value": 3.4, "unit": "V"}
